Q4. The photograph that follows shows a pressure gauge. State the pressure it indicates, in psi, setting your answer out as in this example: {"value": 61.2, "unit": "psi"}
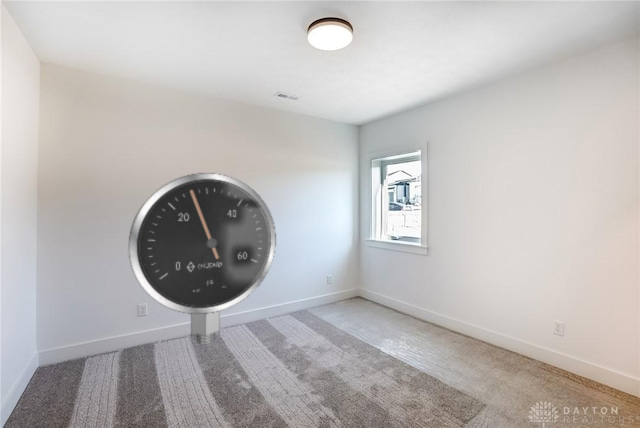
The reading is {"value": 26, "unit": "psi"}
